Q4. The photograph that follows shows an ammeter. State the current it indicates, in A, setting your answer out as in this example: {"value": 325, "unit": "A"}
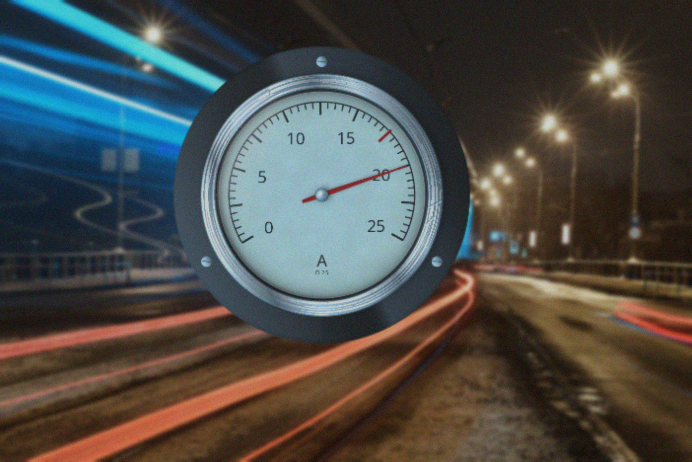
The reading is {"value": 20, "unit": "A"}
